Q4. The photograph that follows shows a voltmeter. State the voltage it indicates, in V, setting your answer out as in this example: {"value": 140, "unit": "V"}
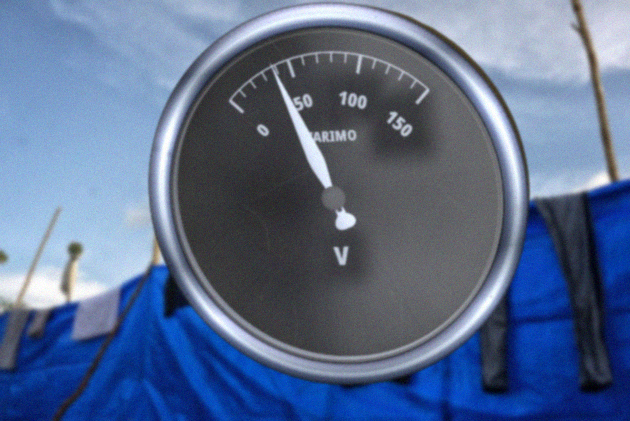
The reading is {"value": 40, "unit": "V"}
